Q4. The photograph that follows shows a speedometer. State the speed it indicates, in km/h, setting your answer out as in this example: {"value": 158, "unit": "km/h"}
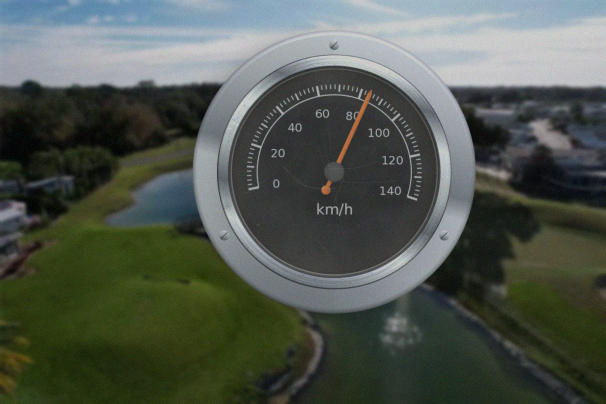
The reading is {"value": 84, "unit": "km/h"}
